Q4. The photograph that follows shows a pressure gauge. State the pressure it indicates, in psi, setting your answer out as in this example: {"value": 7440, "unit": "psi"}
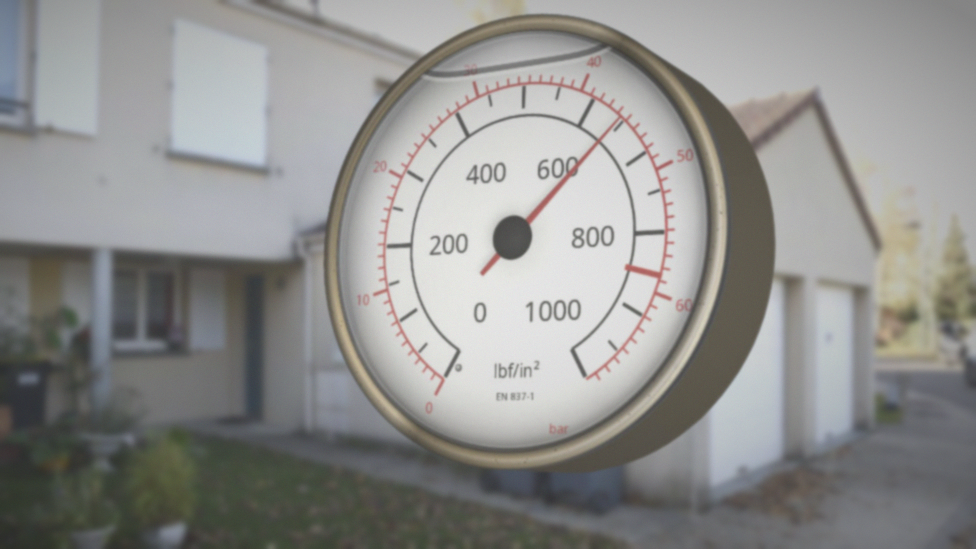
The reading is {"value": 650, "unit": "psi"}
